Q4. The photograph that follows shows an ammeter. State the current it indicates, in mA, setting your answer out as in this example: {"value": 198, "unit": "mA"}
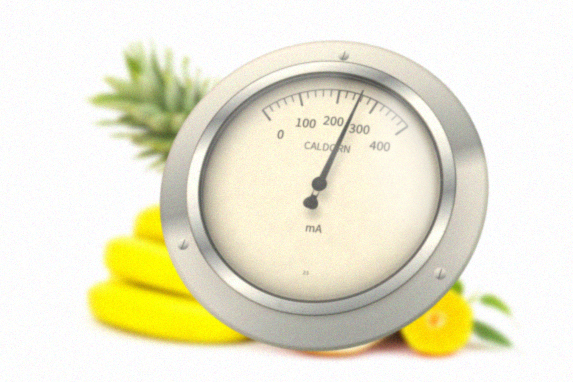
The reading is {"value": 260, "unit": "mA"}
